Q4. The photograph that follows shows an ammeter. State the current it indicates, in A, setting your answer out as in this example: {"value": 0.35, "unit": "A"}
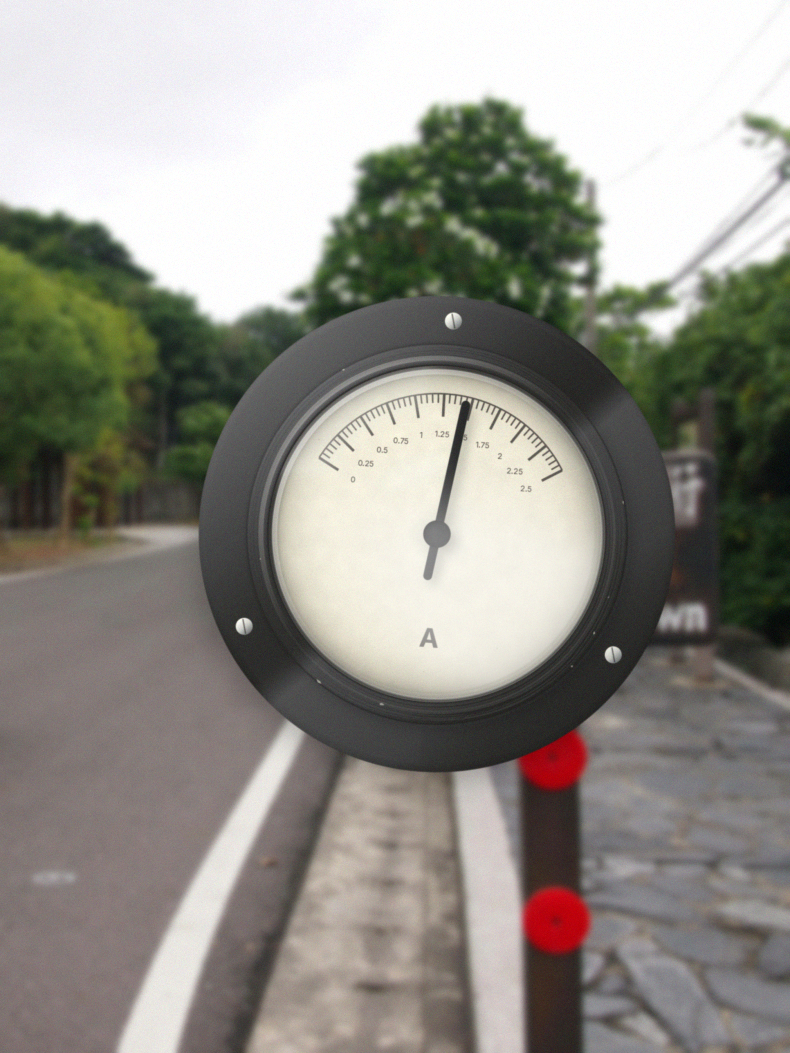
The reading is {"value": 1.45, "unit": "A"}
